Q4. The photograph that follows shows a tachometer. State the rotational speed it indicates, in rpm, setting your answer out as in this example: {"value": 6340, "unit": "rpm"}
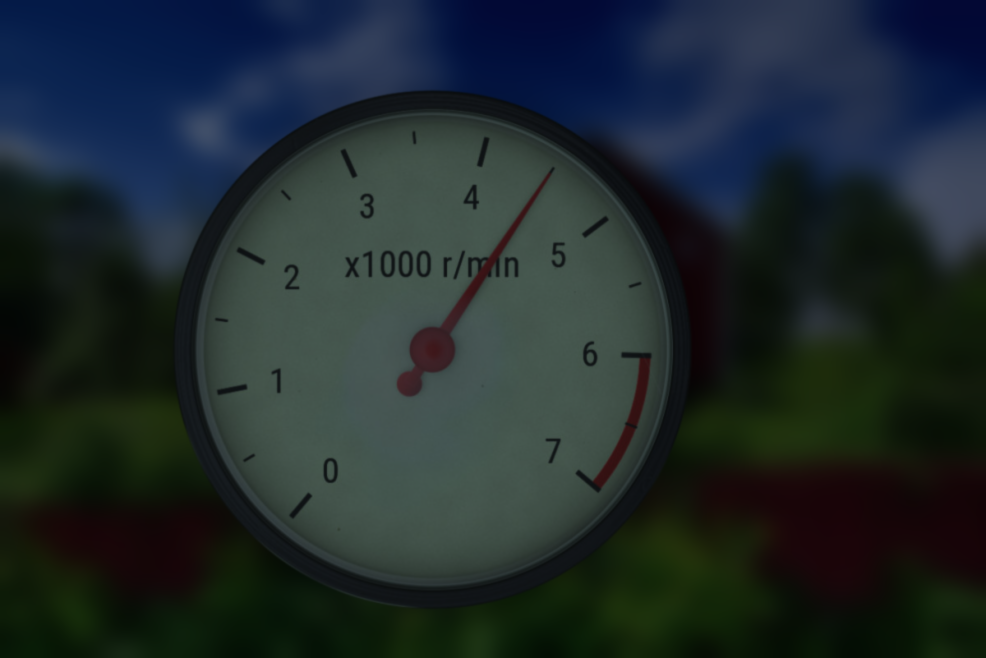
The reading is {"value": 4500, "unit": "rpm"}
